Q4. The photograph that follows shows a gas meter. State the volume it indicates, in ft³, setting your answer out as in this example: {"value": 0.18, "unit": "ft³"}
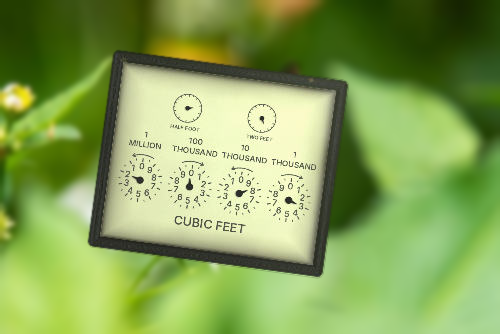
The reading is {"value": 198300, "unit": "ft³"}
